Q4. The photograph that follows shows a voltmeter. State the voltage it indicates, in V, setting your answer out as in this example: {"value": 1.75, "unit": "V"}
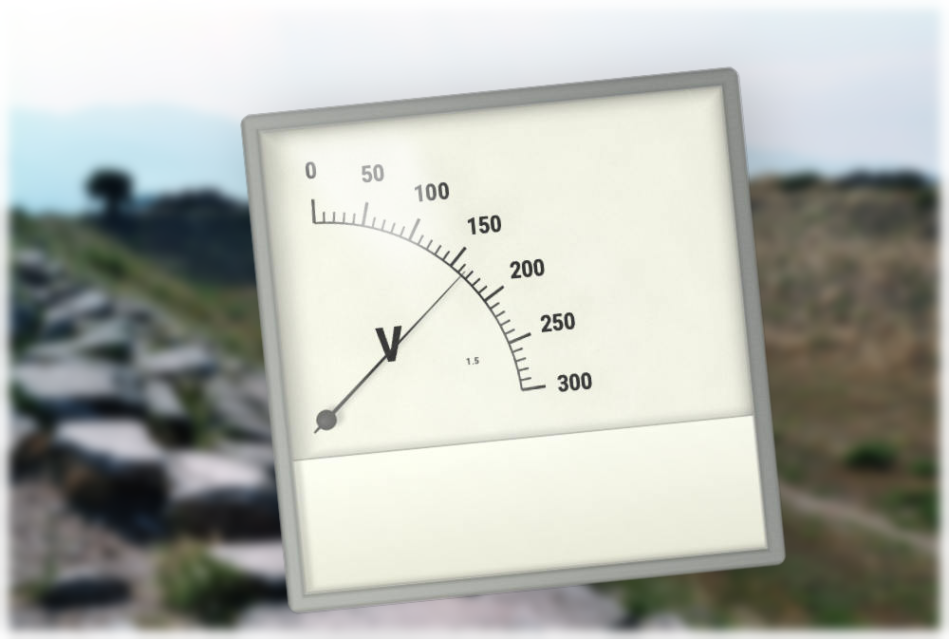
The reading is {"value": 165, "unit": "V"}
